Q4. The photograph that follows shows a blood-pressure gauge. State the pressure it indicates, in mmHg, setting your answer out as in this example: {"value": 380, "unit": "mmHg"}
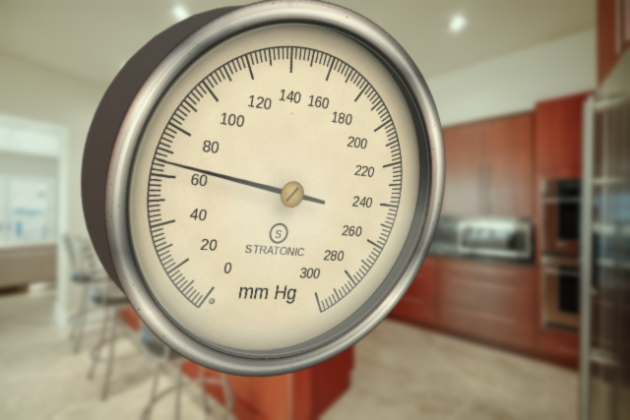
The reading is {"value": 66, "unit": "mmHg"}
